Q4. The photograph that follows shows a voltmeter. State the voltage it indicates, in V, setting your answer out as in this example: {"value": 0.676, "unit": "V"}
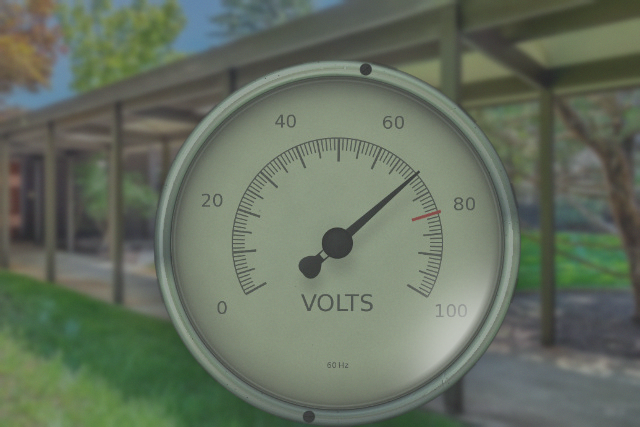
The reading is {"value": 70, "unit": "V"}
